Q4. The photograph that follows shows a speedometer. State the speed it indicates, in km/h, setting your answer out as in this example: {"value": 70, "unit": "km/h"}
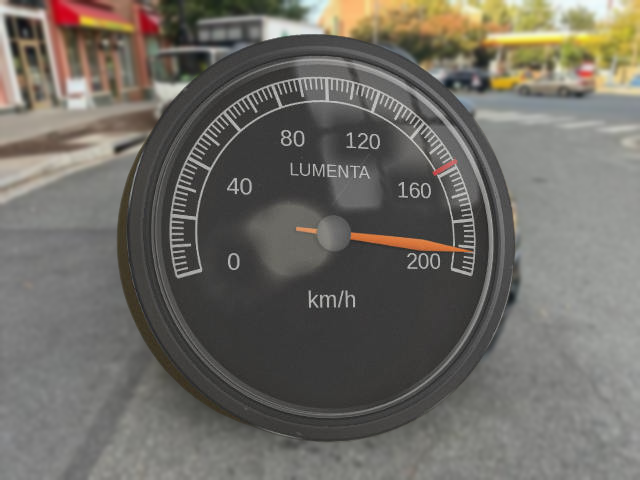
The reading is {"value": 192, "unit": "km/h"}
